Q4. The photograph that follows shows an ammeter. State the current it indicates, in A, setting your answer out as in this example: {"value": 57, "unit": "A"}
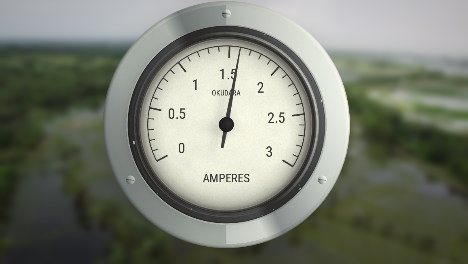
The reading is {"value": 1.6, "unit": "A"}
